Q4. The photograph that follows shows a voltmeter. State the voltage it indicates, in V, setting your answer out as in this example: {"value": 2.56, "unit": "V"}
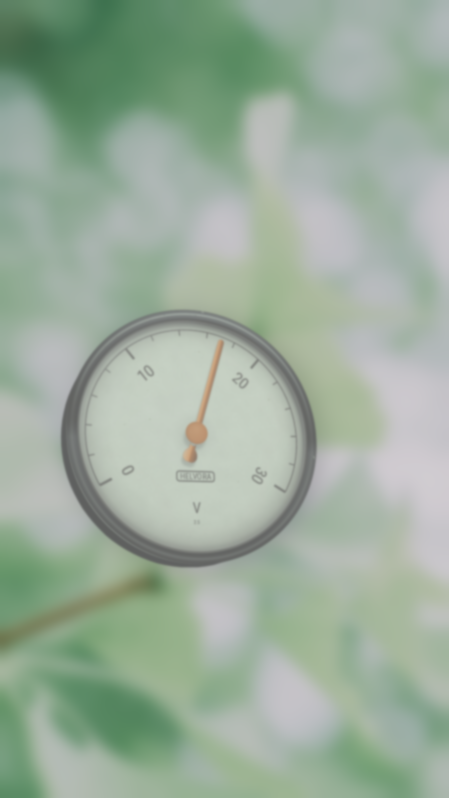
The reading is {"value": 17, "unit": "V"}
